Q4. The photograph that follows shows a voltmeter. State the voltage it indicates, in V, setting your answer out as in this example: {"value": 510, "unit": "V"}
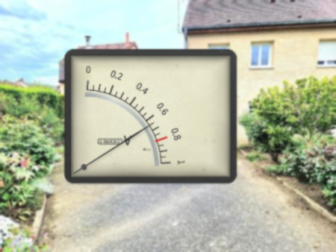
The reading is {"value": 0.65, "unit": "V"}
